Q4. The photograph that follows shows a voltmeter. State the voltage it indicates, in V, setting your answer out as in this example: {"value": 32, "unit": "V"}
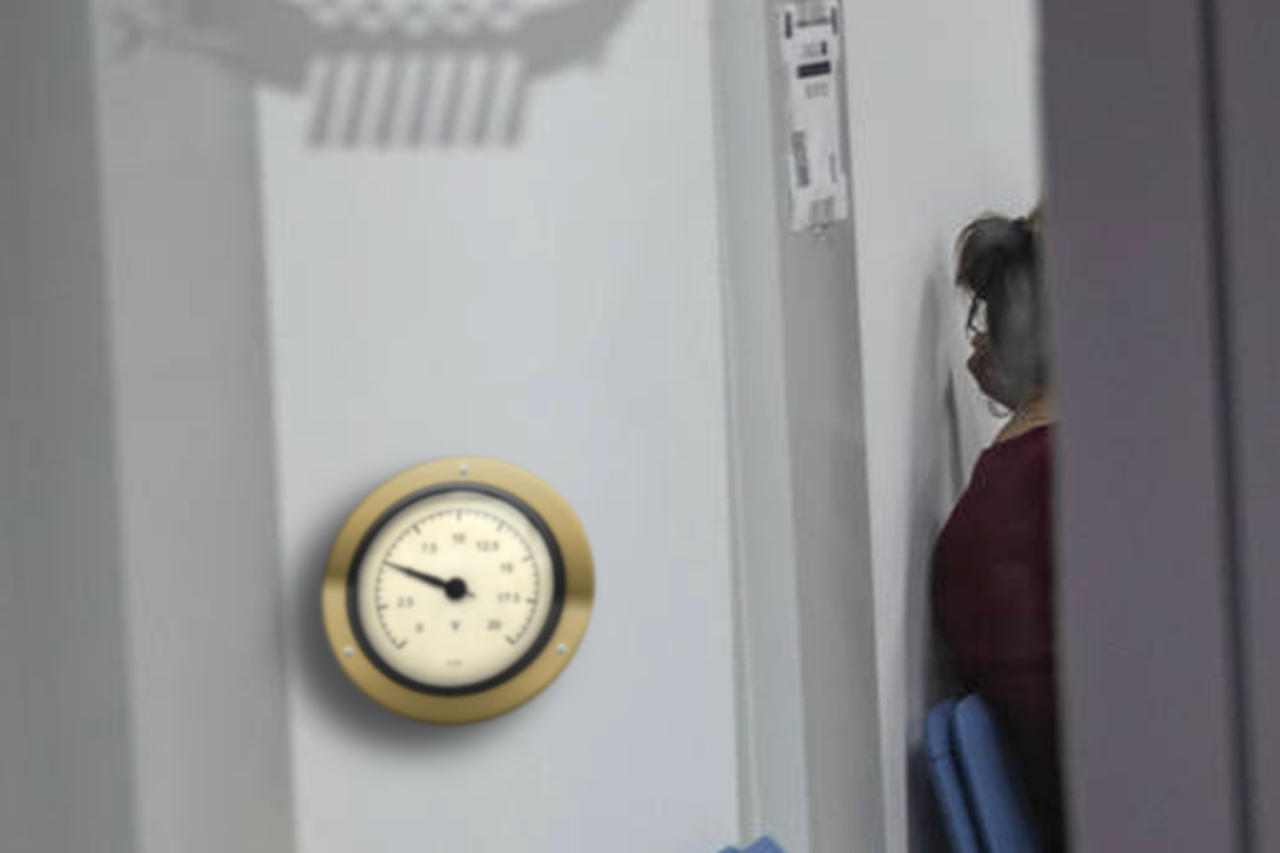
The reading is {"value": 5, "unit": "V"}
